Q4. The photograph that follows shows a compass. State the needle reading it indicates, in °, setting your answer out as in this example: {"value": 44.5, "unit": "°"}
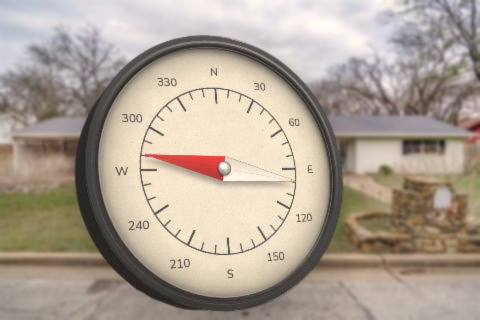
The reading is {"value": 280, "unit": "°"}
